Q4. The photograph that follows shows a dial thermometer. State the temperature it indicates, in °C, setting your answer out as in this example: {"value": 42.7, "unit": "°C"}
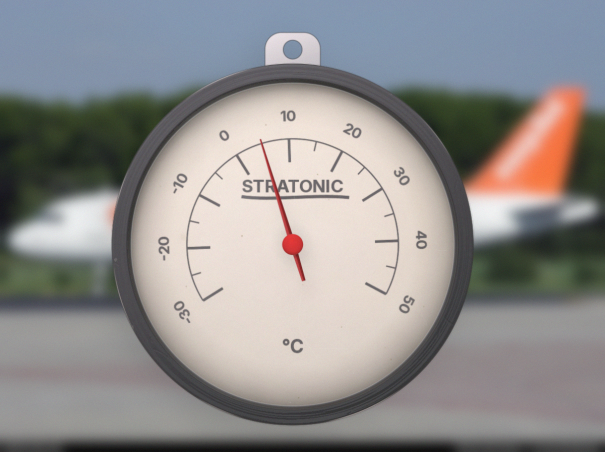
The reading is {"value": 5, "unit": "°C"}
